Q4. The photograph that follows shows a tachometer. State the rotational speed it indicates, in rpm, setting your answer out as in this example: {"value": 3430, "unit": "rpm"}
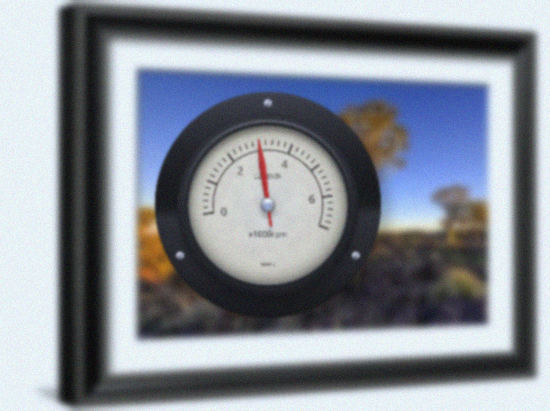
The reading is {"value": 3000, "unit": "rpm"}
